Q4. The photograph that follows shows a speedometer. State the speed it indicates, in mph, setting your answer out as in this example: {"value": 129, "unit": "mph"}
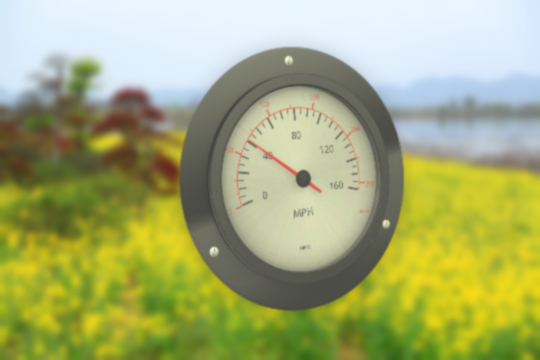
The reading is {"value": 40, "unit": "mph"}
